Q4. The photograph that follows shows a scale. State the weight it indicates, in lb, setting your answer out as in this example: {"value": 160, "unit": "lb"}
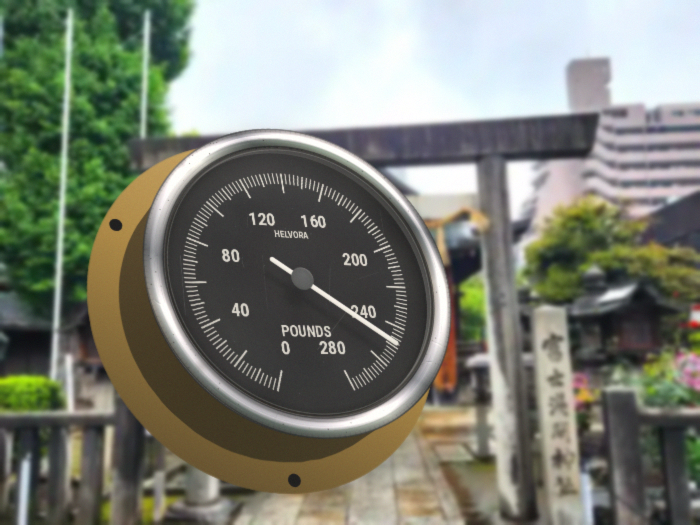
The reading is {"value": 250, "unit": "lb"}
